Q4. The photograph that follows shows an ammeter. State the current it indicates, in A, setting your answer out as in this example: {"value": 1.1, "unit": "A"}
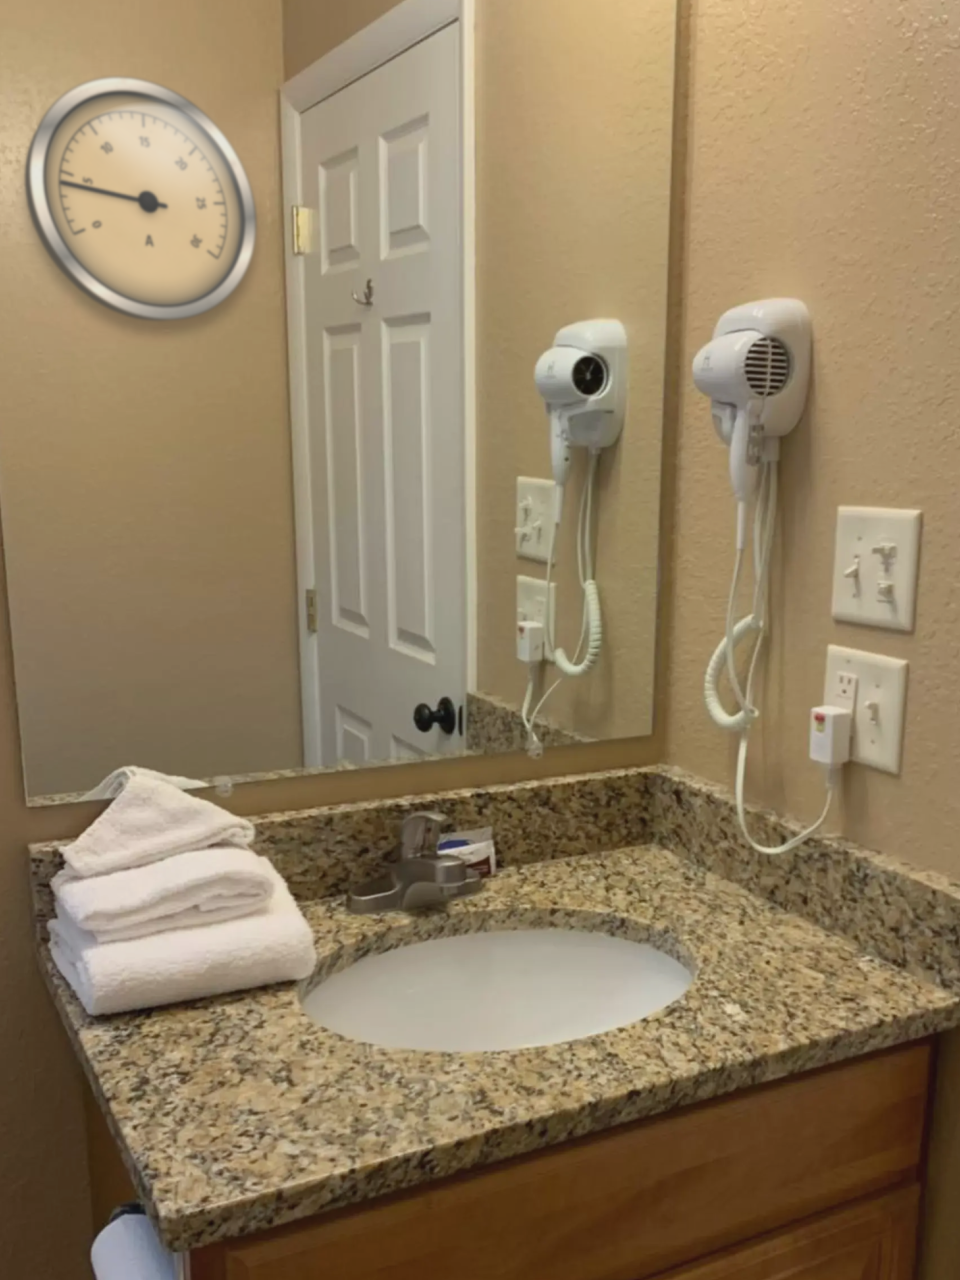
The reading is {"value": 4, "unit": "A"}
